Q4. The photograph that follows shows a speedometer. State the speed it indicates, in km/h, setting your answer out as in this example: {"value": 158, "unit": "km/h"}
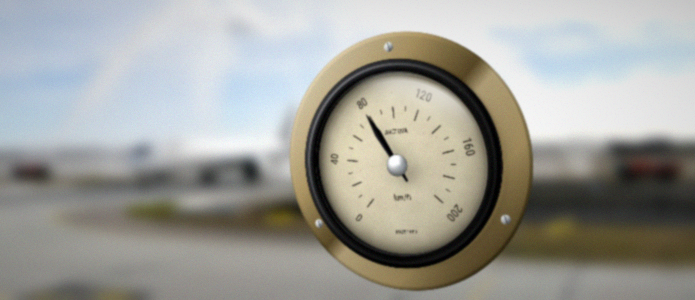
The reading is {"value": 80, "unit": "km/h"}
